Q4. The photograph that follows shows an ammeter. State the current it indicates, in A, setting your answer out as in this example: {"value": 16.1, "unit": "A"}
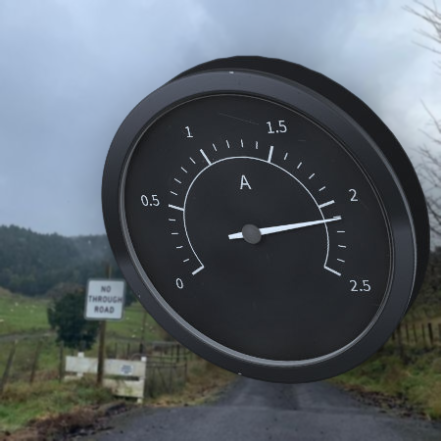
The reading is {"value": 2.1, "unit": "A"}
